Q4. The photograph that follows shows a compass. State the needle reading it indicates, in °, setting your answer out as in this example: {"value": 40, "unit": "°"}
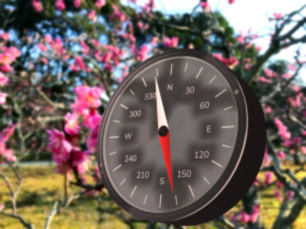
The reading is {"value": 165, "unit": "°"}
